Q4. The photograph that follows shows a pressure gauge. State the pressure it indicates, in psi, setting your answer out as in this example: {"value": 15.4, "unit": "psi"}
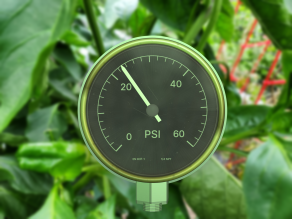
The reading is {"value": 23, "unit": "psi"}
